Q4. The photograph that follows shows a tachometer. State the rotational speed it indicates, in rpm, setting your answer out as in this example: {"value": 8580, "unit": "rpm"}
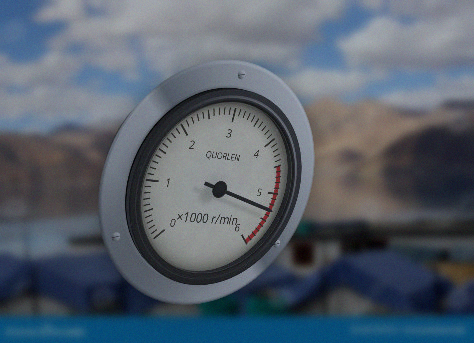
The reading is {"value": 5300, "unit": "rpm"}
